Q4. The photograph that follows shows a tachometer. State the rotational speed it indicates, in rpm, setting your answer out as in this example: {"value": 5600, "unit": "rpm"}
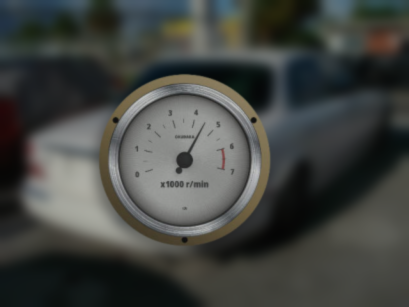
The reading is {"value": 4500, "unit": "rpm"}
